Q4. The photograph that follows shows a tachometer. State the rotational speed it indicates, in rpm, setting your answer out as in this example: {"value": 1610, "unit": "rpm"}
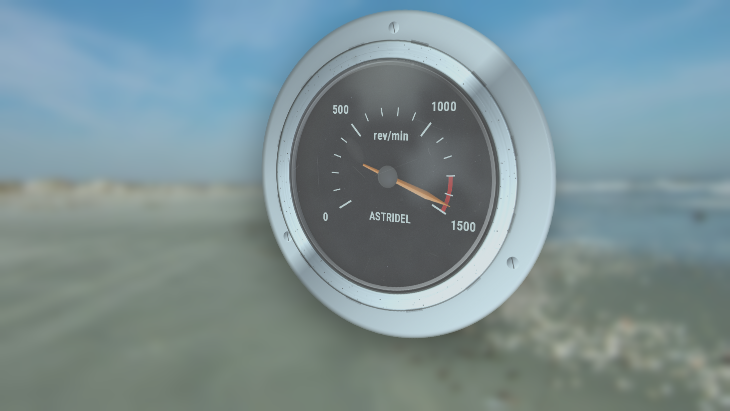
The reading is {"value": 1450, "unit": "rpm"}
